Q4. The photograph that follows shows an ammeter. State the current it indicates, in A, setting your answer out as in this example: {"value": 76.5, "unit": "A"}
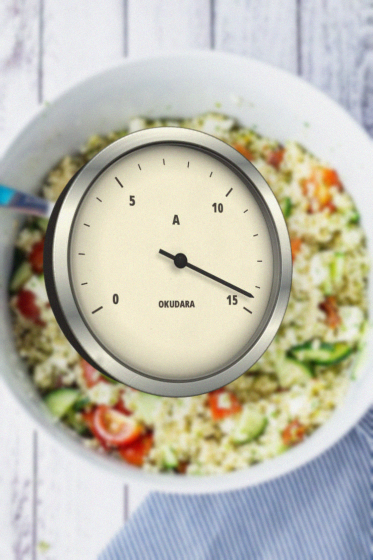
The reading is {"value": 14.5, "unit": "A"}
